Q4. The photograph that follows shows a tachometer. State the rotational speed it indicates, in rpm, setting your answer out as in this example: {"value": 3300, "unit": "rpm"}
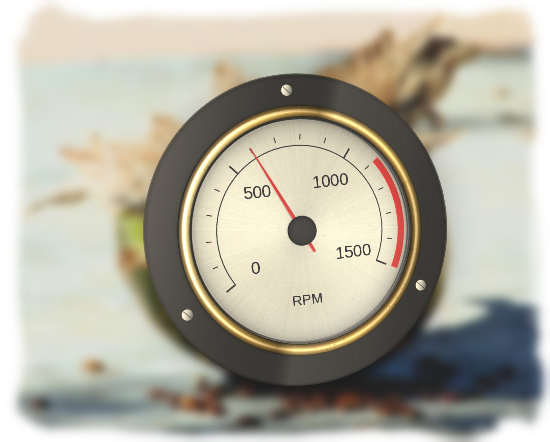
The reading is {"value": 600, "unit": "rpm"}
